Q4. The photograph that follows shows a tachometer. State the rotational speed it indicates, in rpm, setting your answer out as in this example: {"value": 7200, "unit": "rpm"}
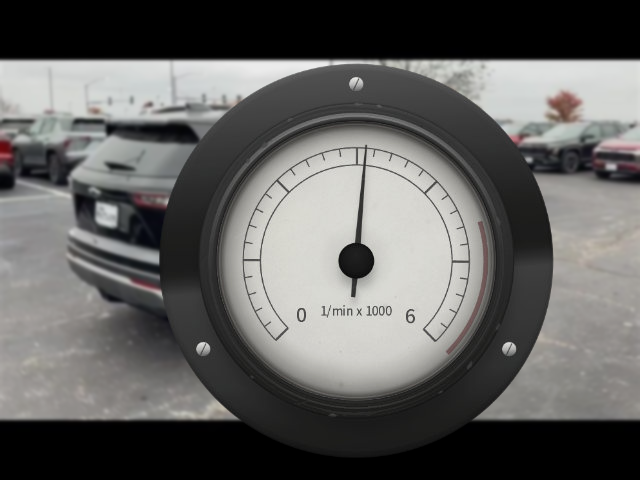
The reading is {"value": 3100, "unit": "rpm"}
